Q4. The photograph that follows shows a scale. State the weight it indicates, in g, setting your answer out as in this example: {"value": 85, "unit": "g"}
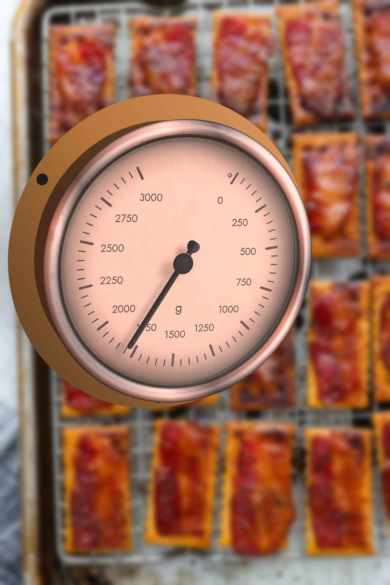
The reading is {"value": 1800, "unit": "g"}
